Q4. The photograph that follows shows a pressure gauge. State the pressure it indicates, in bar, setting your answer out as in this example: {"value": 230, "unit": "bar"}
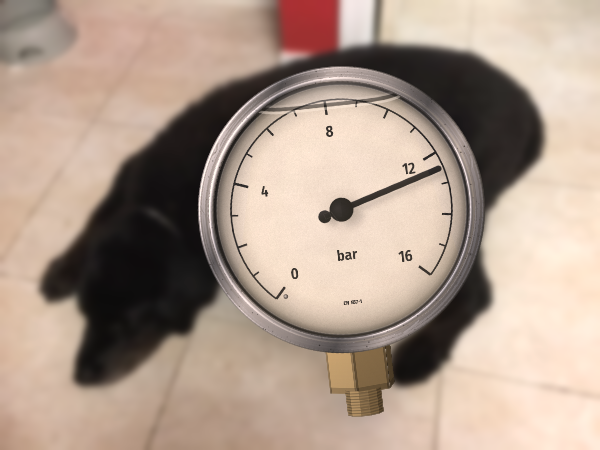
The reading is {"value": 12.5, "unit": "bar"}
